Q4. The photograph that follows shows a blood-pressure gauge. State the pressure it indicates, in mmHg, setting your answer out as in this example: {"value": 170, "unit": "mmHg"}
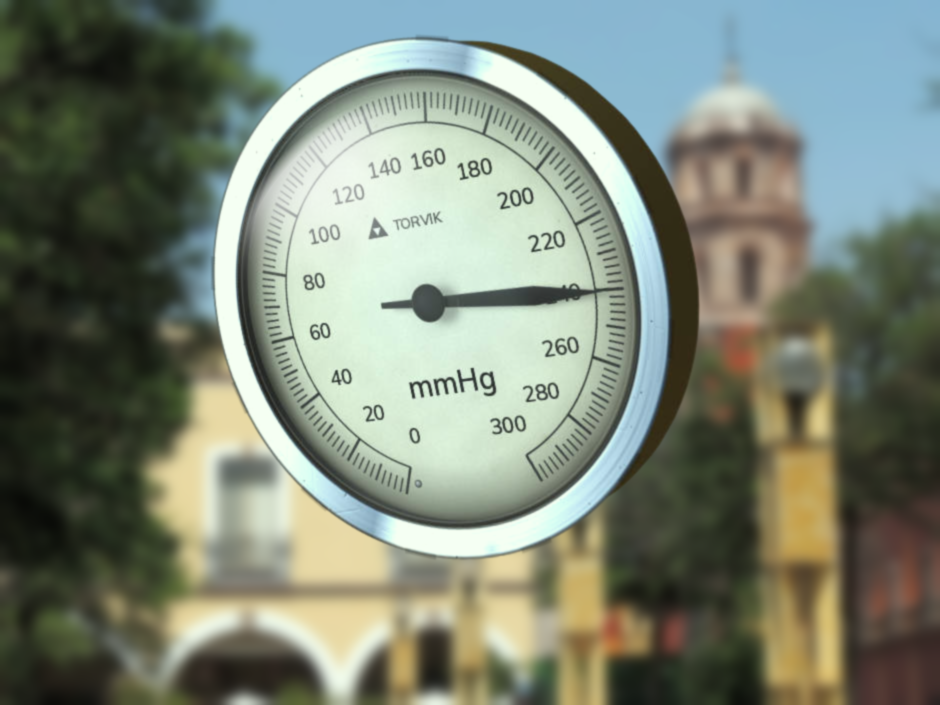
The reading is {"value": 240, "unit": "mmHg"}
